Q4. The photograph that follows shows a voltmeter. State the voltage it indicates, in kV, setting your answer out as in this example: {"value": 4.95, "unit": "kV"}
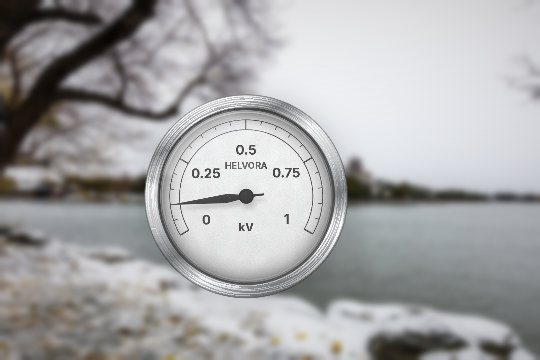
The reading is {"value": 0.1, "unit": "kV"}
